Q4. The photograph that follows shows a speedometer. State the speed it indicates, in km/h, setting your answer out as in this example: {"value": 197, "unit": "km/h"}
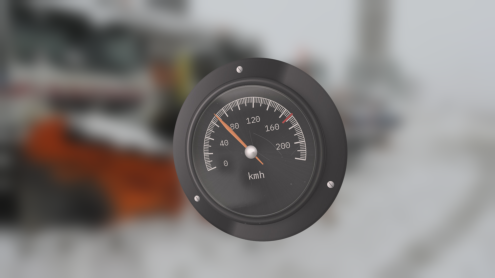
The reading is {"value": 70, "unit": "km/h"}
